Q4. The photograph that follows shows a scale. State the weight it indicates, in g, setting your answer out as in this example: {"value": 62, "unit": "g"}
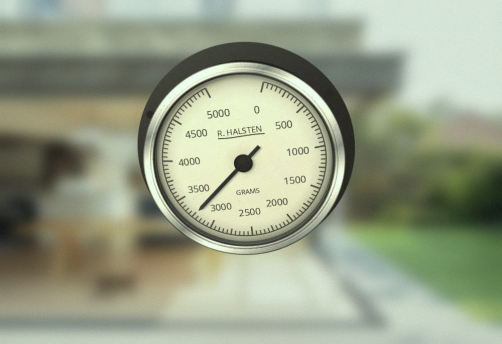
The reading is {"value": 3250, "unit": "g"}
